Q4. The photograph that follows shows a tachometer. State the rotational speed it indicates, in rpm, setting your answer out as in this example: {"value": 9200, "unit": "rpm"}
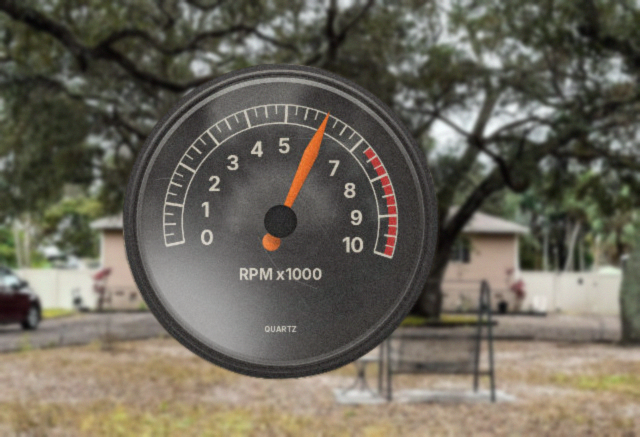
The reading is {"value": 6000, "unit": "rpm"}
